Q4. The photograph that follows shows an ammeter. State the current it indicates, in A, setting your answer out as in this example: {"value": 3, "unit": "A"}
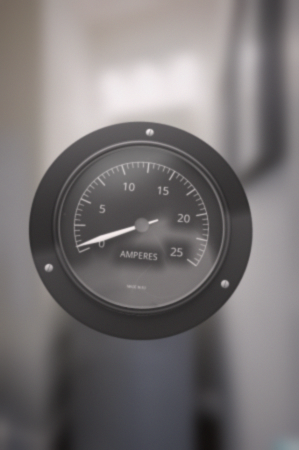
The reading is {"value": 0.5, "unit": "A"}
